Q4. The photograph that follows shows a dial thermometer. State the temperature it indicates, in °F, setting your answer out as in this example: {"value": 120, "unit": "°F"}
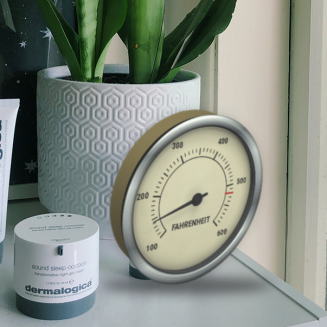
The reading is {"value": 150, "unit": "°F"}
